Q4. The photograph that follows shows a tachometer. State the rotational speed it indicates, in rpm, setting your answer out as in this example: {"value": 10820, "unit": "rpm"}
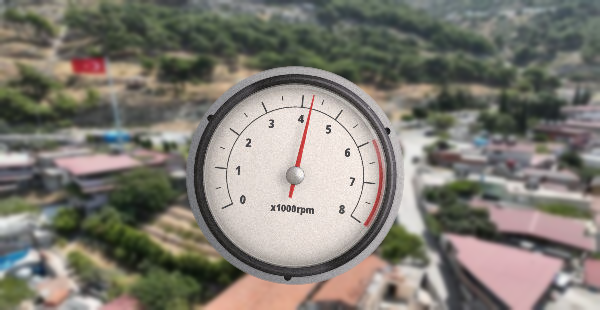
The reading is {"value": 4250, "unit": "rpm"}
